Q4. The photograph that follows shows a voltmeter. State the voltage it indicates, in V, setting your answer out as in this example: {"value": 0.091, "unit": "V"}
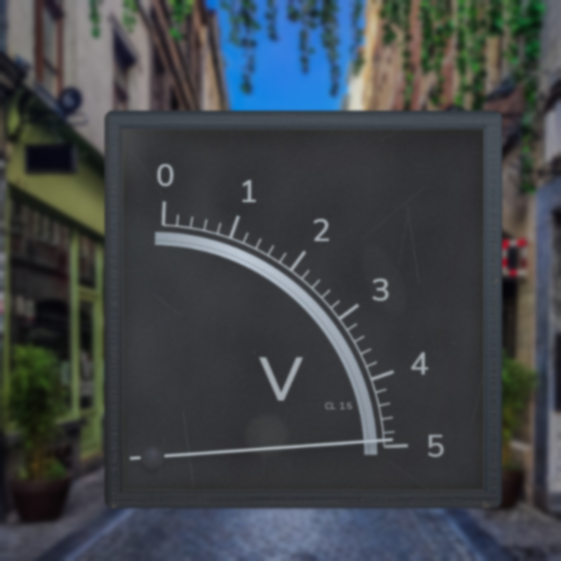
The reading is {"value": 4.9, "unit": "V"}
